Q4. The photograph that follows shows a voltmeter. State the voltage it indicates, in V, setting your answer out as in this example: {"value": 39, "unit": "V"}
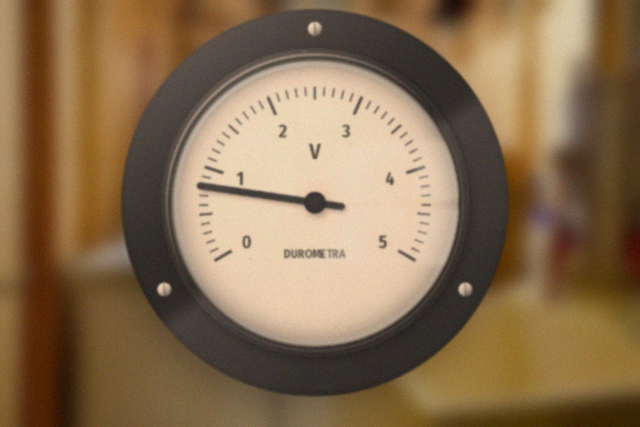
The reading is {"value": 0.8, "unit": "V"}
